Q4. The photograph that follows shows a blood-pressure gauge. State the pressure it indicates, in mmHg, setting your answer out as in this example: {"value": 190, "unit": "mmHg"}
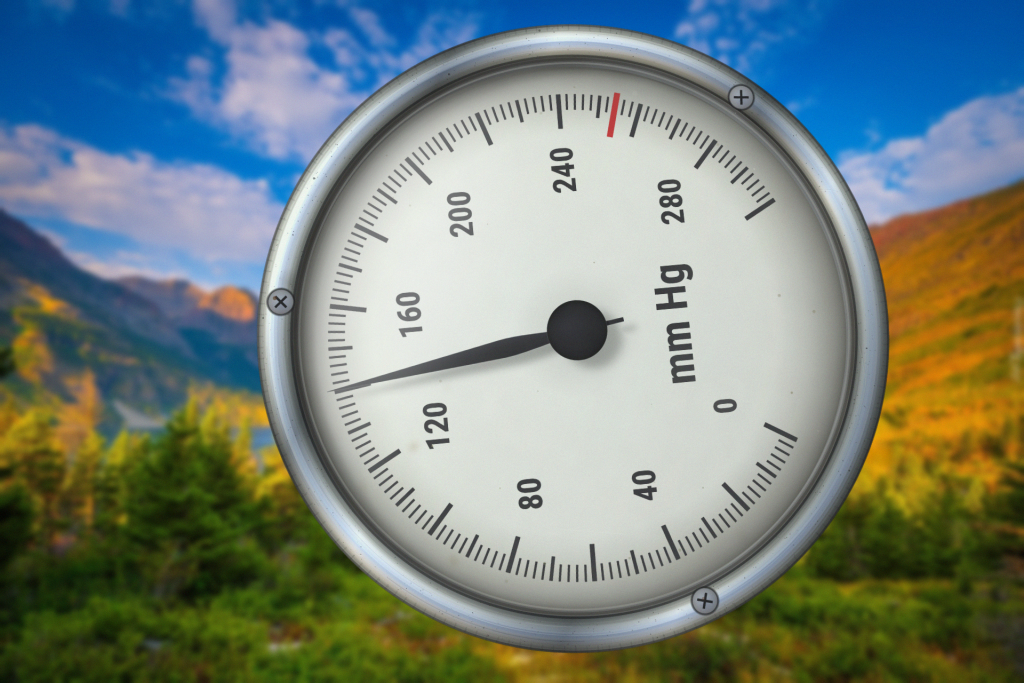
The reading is {"value": 140, "unit": "mmHg"}
